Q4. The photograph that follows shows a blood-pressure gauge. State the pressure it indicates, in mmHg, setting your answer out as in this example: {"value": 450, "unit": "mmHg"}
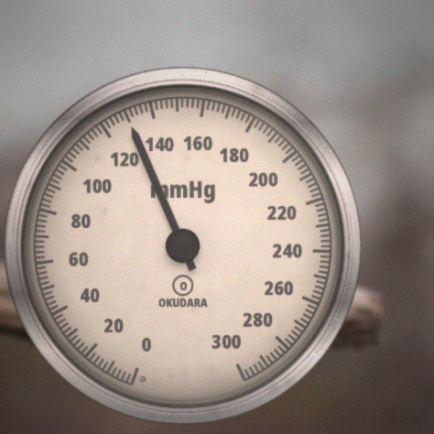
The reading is {"value": 130, "unit": "mmHg"}
